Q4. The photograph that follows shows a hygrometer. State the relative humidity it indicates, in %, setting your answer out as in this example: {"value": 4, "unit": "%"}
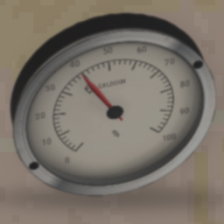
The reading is {"value": 40, "unit": "%"}
